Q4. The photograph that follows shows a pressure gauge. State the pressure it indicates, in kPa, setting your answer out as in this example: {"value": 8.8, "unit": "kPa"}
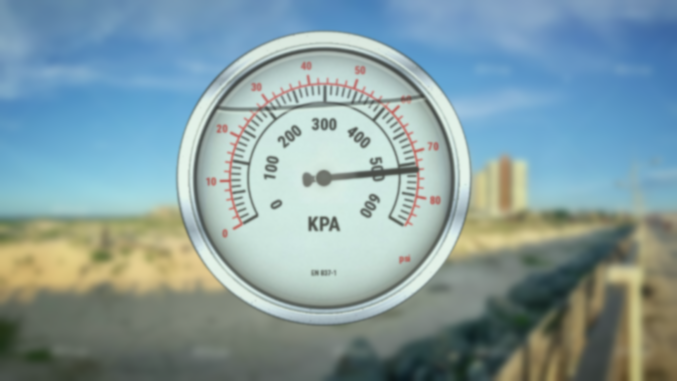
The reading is {"value": 510, "unit": "kPa"}
